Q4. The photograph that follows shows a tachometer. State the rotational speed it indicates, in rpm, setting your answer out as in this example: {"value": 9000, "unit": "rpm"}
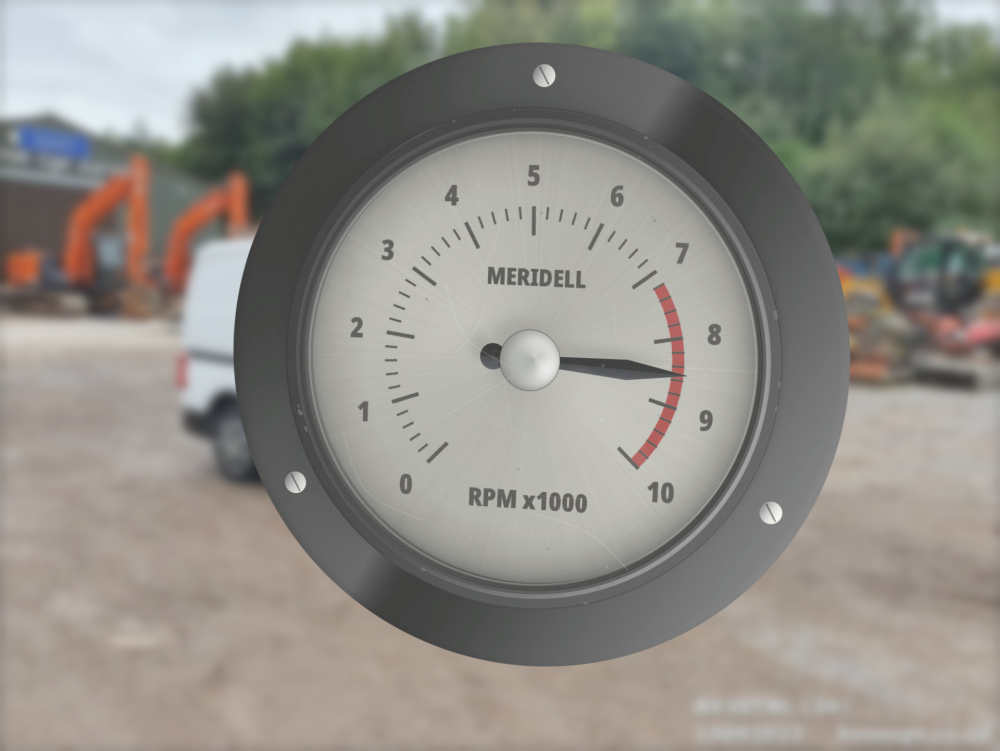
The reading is {"value": 8500, "unit": "rpm"}
